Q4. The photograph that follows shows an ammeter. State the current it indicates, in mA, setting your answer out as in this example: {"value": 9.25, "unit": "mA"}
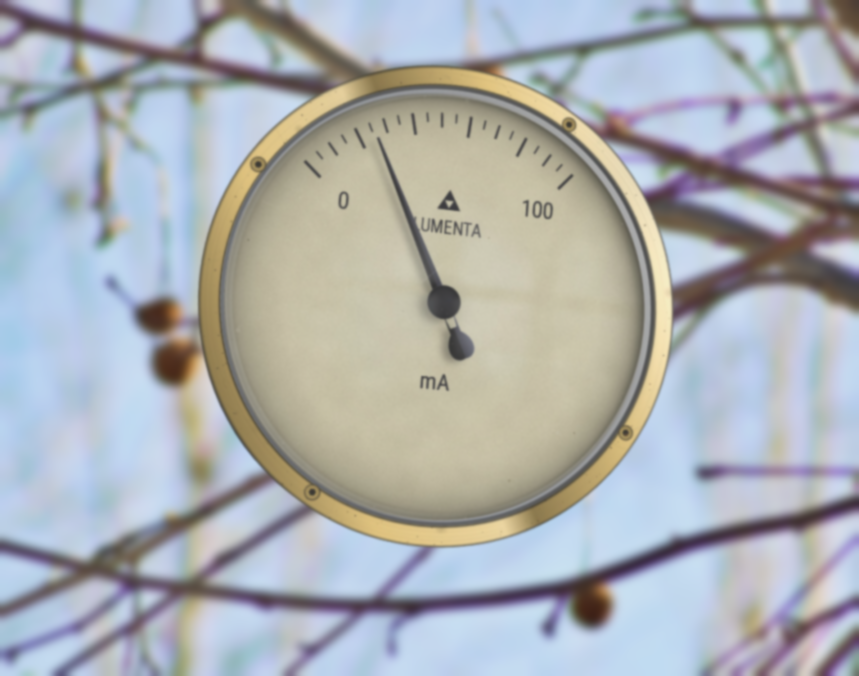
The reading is {"value": 25, "unit": "mA"}
